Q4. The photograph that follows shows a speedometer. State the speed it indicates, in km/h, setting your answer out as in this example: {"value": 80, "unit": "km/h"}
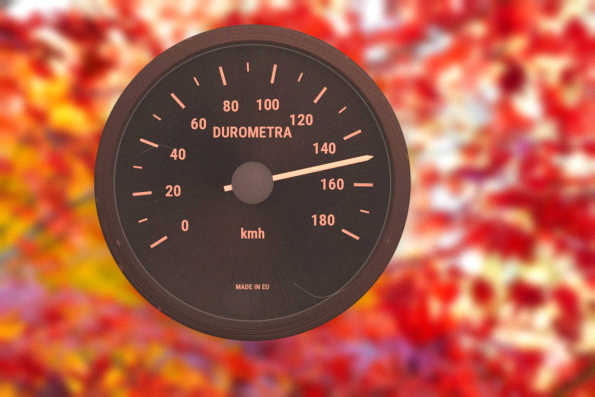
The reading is {"value": 150, "unit": "km/h"}
